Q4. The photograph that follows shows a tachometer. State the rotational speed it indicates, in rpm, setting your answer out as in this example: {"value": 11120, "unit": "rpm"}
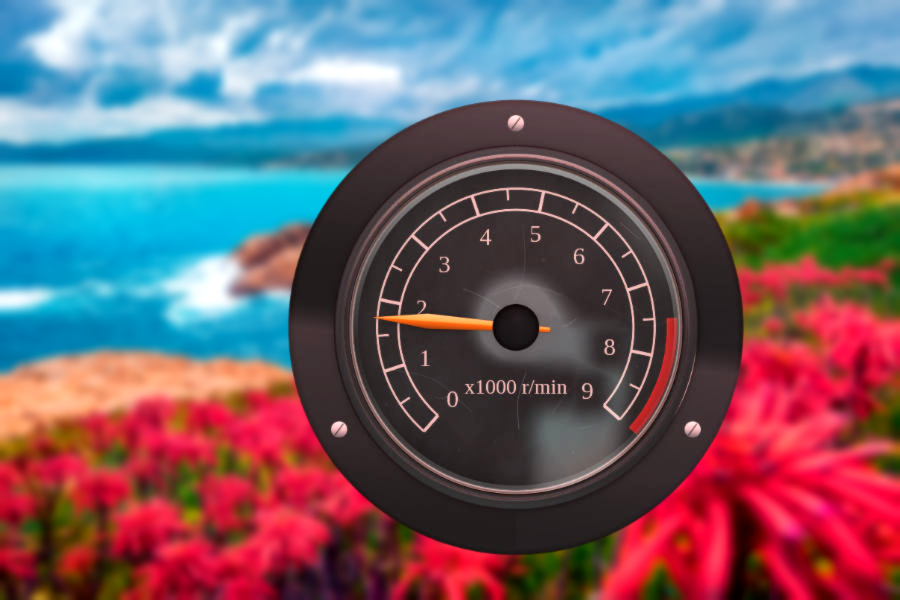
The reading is {"value": 1750, "unit": "rpm"}
